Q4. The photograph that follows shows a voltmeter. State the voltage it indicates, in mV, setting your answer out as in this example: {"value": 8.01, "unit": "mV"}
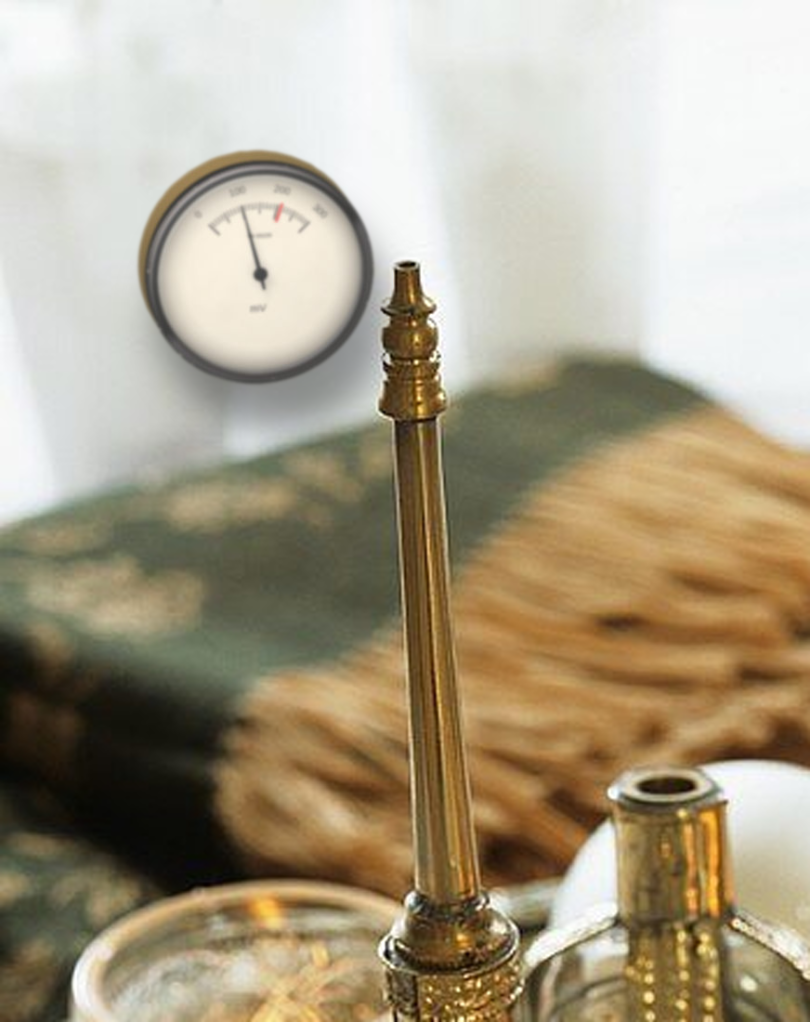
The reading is {"value": 100, "unit": "mV"}
